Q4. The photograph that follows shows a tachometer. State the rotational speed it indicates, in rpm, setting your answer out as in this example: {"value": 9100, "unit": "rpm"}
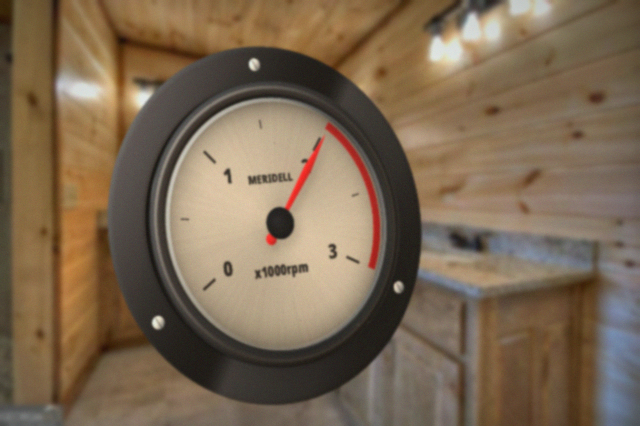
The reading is {"value": 2000, "unit": "rpm"}
